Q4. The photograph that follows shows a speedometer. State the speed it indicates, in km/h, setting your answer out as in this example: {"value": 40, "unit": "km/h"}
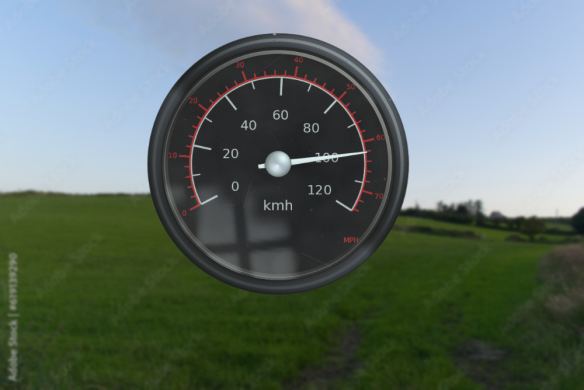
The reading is {"value": 100, "unit": "km/h"}
